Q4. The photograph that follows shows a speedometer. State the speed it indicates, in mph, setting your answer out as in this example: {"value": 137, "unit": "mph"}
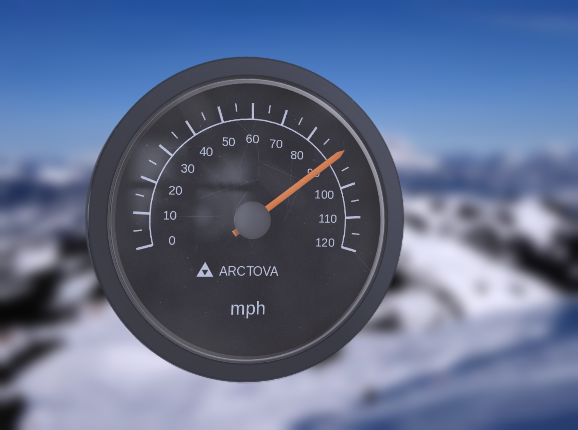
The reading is {"value": 90, "unit": "mph"}
